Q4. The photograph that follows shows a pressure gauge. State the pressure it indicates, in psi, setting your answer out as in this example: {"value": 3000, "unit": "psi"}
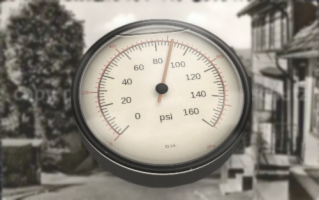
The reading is {"value": 90, "unit": "psi"}
